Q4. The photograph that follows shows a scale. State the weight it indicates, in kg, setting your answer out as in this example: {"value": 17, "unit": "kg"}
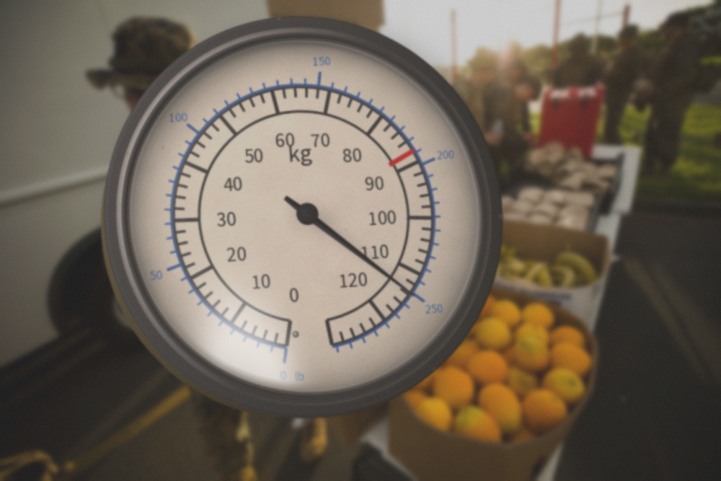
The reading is {"value": 114, "unit": "kg"}
